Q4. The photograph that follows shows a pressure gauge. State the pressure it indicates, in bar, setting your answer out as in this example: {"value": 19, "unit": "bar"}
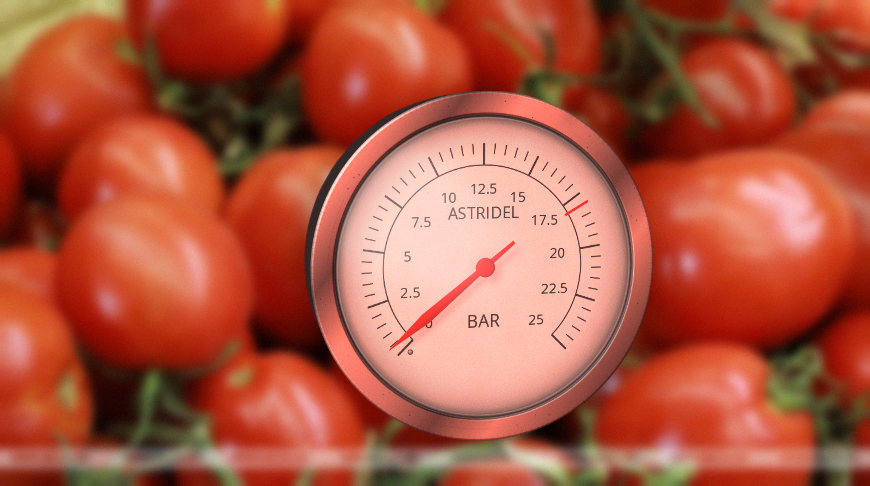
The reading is {"value": 0.5, "unit": "bar"}
